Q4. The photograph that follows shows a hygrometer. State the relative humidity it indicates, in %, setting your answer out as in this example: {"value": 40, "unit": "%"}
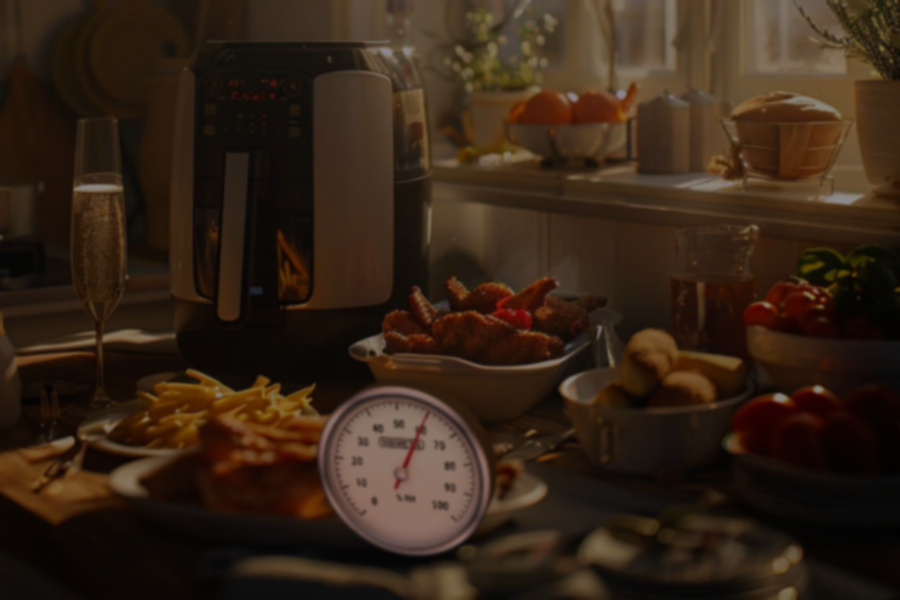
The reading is {"value": 60, "unit": "%"}
